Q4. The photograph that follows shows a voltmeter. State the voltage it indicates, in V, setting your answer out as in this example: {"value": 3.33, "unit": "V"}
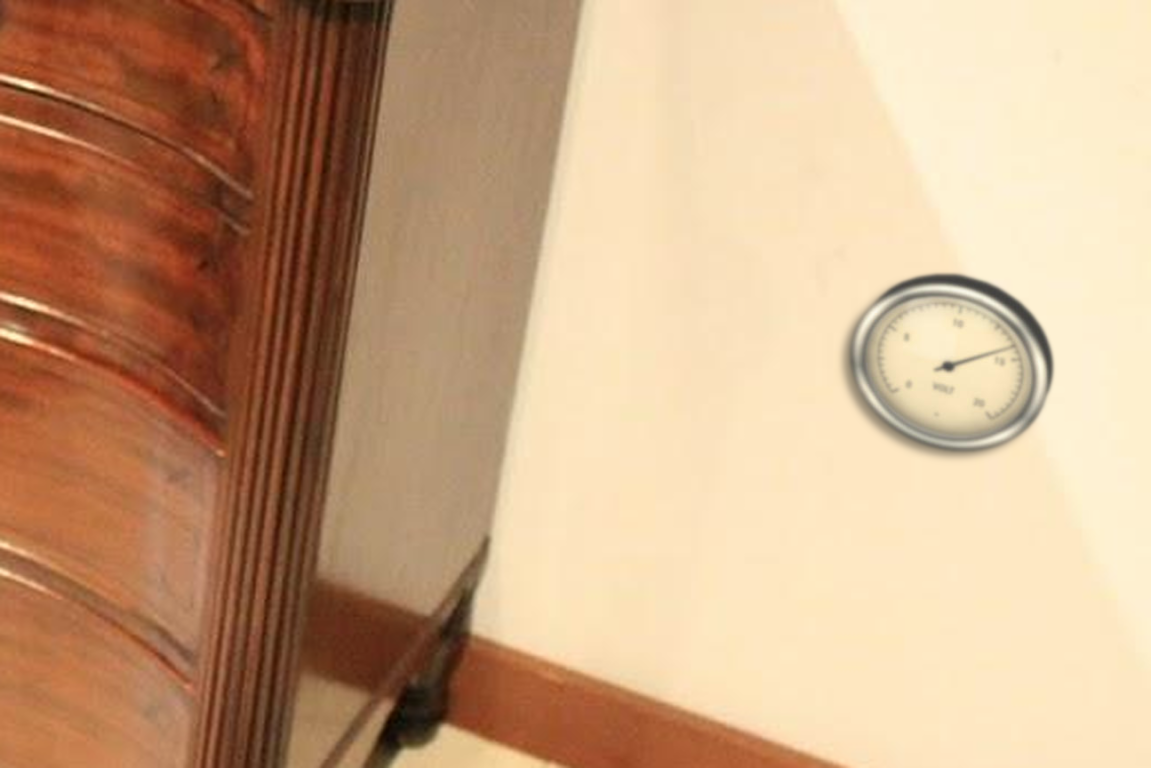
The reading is {"value": 14, "unit": "V"}
